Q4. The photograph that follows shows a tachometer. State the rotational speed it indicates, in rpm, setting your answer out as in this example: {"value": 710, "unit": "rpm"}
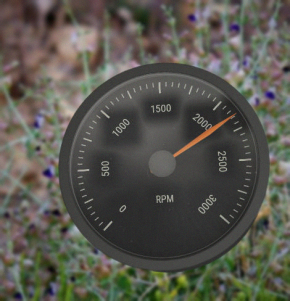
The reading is {"value": 2150, "unit": "rpm"}
